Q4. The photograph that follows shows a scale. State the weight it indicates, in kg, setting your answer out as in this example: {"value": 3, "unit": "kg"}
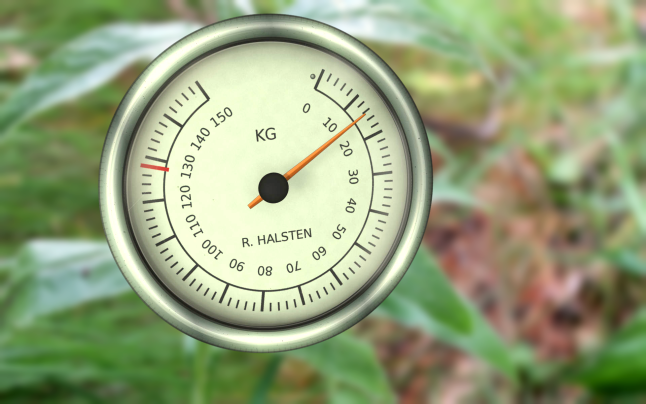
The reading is {"value": 14, "unit": "kg"}
